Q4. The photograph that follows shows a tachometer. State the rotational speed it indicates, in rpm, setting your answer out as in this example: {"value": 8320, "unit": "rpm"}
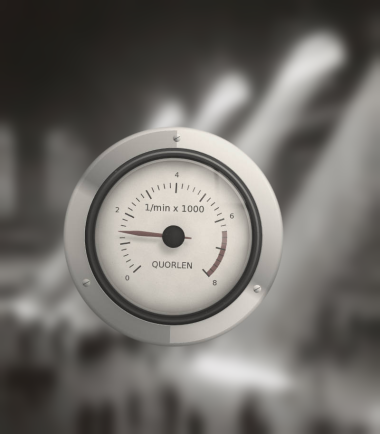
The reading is {"value": 1400, "unit": "rpm"}
